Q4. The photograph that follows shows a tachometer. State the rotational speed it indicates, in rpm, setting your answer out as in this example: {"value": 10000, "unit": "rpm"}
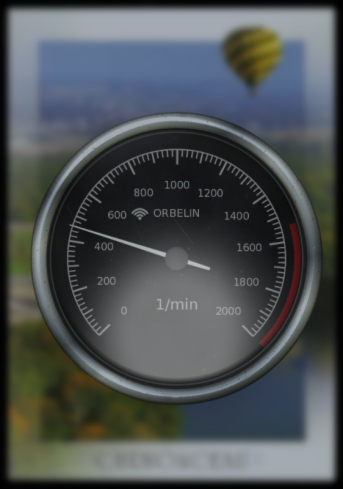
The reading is {"value": 460, "unit": "rpm"}
